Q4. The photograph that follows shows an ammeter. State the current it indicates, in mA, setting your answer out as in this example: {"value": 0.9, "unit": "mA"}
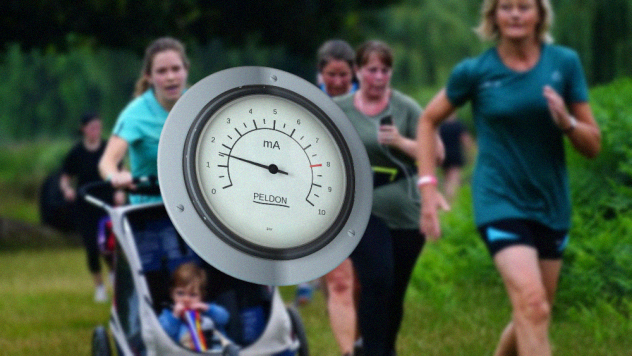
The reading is {"value": 1.5, "unit": "mA"}
